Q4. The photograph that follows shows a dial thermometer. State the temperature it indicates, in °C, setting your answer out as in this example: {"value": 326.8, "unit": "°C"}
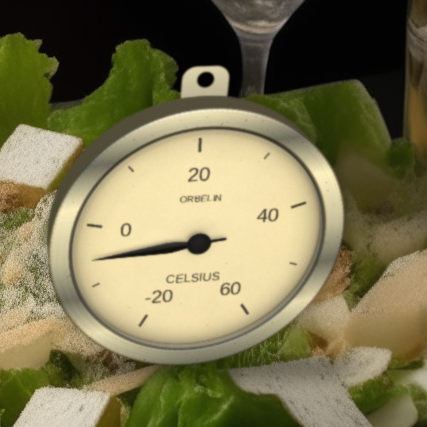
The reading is {"value": -5, "unit": "°C"}
